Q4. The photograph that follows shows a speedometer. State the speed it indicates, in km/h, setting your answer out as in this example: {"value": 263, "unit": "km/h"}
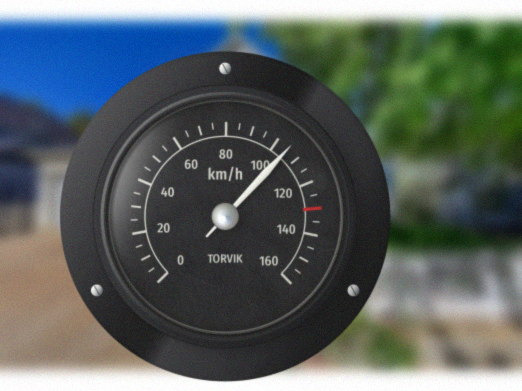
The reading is {"value": 105, "unit": "km/h"}
